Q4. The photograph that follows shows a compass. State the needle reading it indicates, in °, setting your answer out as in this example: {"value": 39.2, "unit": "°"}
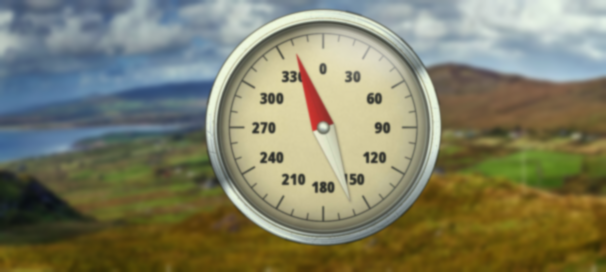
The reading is {"value": 340, "unit": "°"}
